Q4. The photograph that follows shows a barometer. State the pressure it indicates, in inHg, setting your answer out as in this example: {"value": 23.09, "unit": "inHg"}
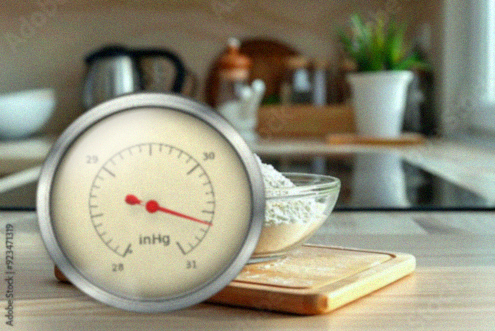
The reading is {"value": 30.6, "unit": "inHg"}
